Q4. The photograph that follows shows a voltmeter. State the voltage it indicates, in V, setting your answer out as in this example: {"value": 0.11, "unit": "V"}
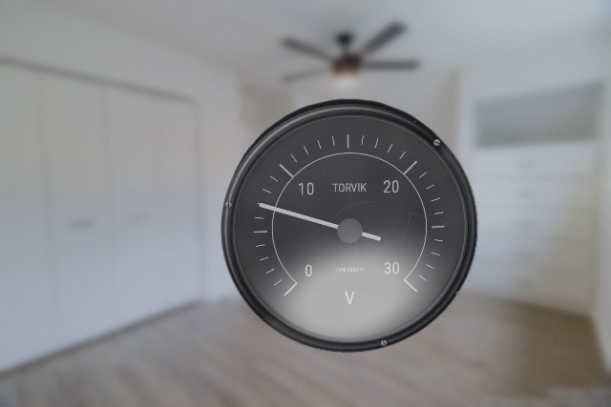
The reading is {"value": 7, "unit": "V"}
